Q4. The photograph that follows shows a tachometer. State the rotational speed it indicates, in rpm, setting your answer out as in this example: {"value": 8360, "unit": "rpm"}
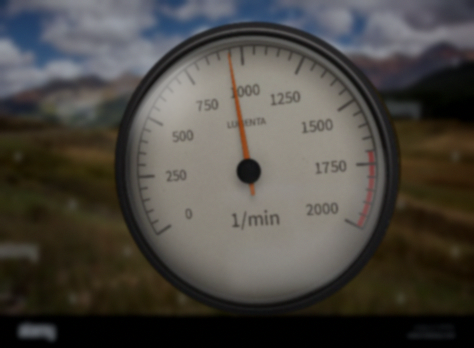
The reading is {"value": 950, "unit": "rpm"}
